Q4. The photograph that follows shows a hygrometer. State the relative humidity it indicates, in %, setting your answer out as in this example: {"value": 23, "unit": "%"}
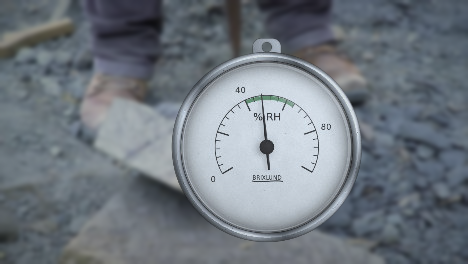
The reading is {"value": 48, "unit": "%"}
